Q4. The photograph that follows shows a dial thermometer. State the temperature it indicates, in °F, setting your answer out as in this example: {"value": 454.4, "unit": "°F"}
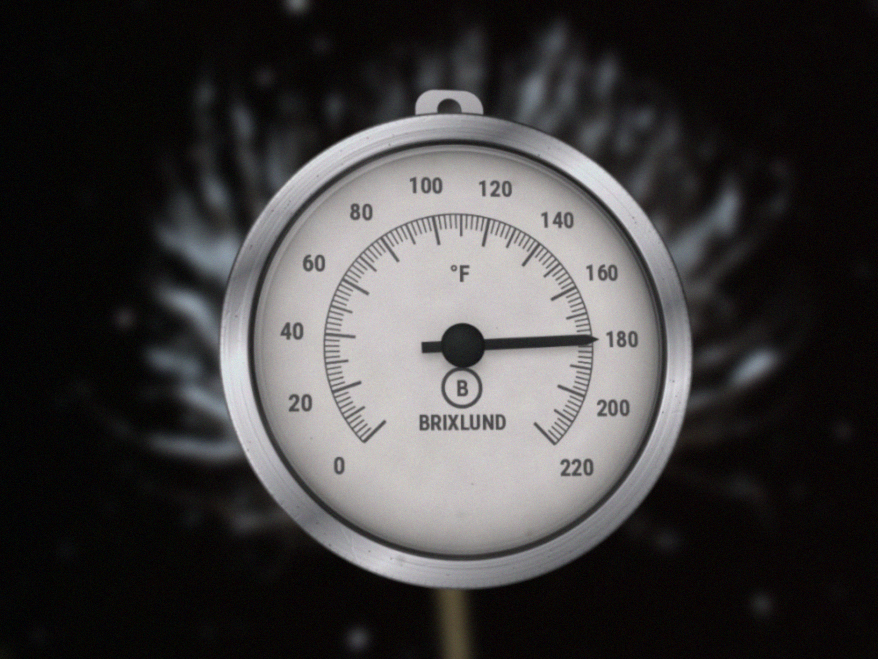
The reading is {"value": 180, "unit": "°F"}
